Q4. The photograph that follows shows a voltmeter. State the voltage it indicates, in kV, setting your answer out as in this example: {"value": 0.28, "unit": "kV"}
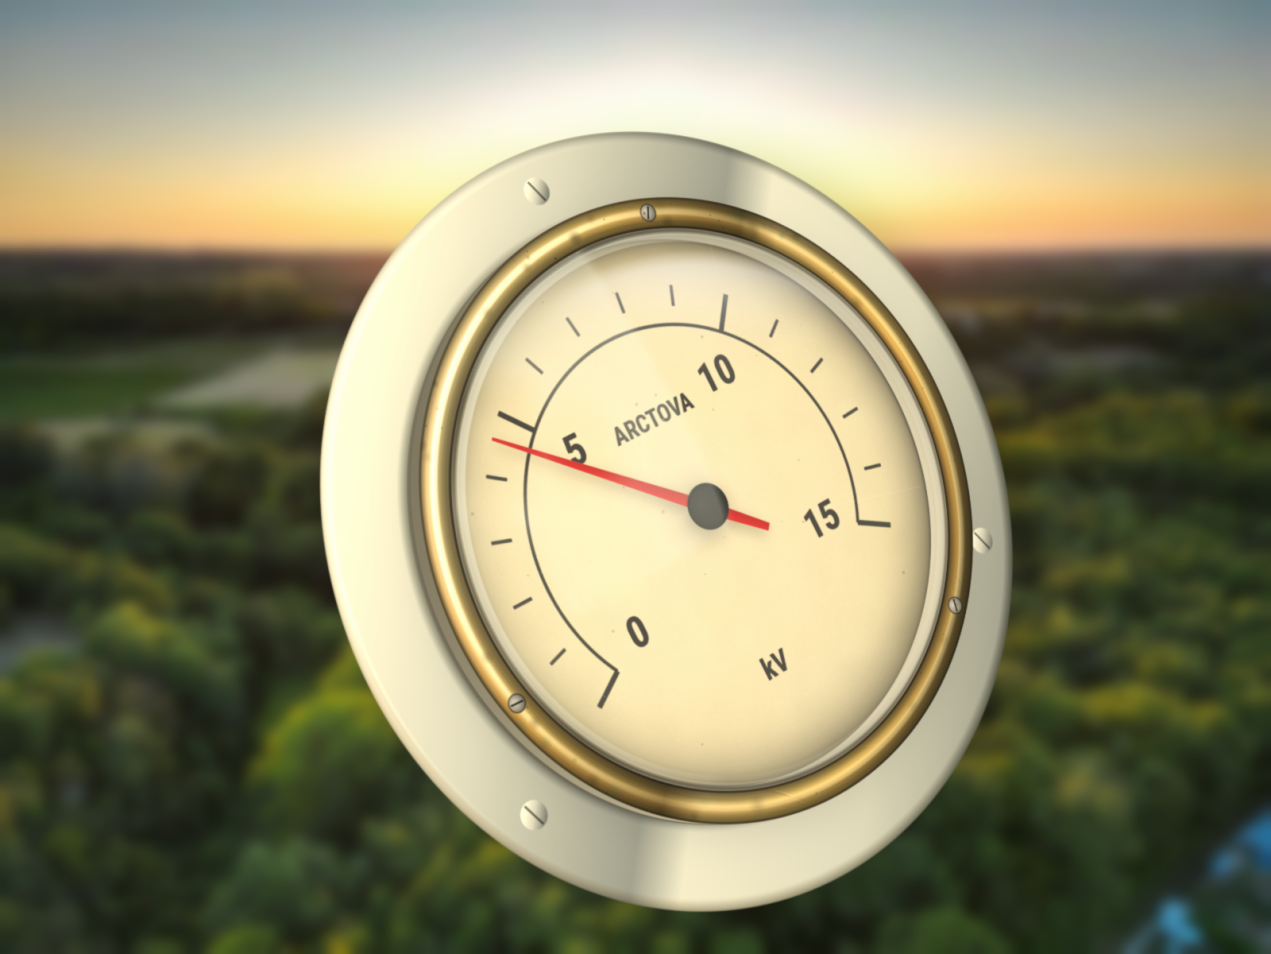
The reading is {"value": 4.5, "unit": "kV"}
